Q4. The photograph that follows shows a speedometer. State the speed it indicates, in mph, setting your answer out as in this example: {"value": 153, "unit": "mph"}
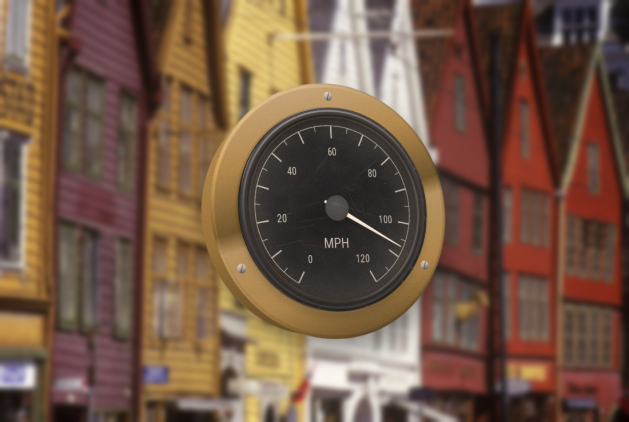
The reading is {"value": 107.5, "unit": "mph"}
